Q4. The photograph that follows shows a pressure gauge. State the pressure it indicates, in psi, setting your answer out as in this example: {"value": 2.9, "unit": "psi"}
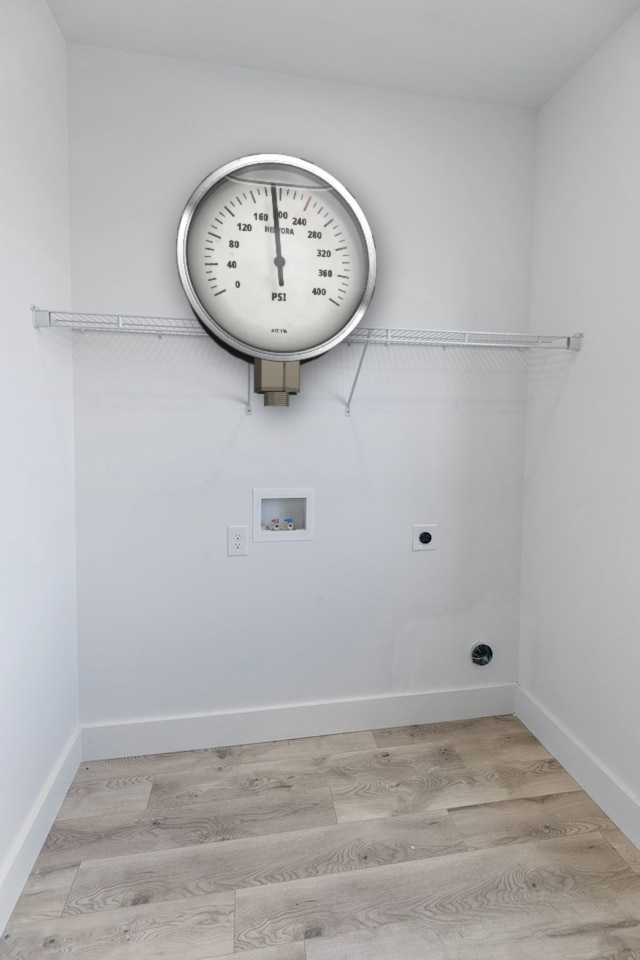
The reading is {"value": 190, "unit": "psi"}
